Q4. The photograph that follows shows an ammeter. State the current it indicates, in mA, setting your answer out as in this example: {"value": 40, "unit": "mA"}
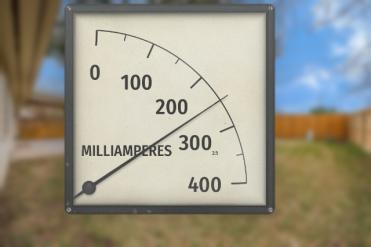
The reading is {"value": 250, "unit": "mA"}
